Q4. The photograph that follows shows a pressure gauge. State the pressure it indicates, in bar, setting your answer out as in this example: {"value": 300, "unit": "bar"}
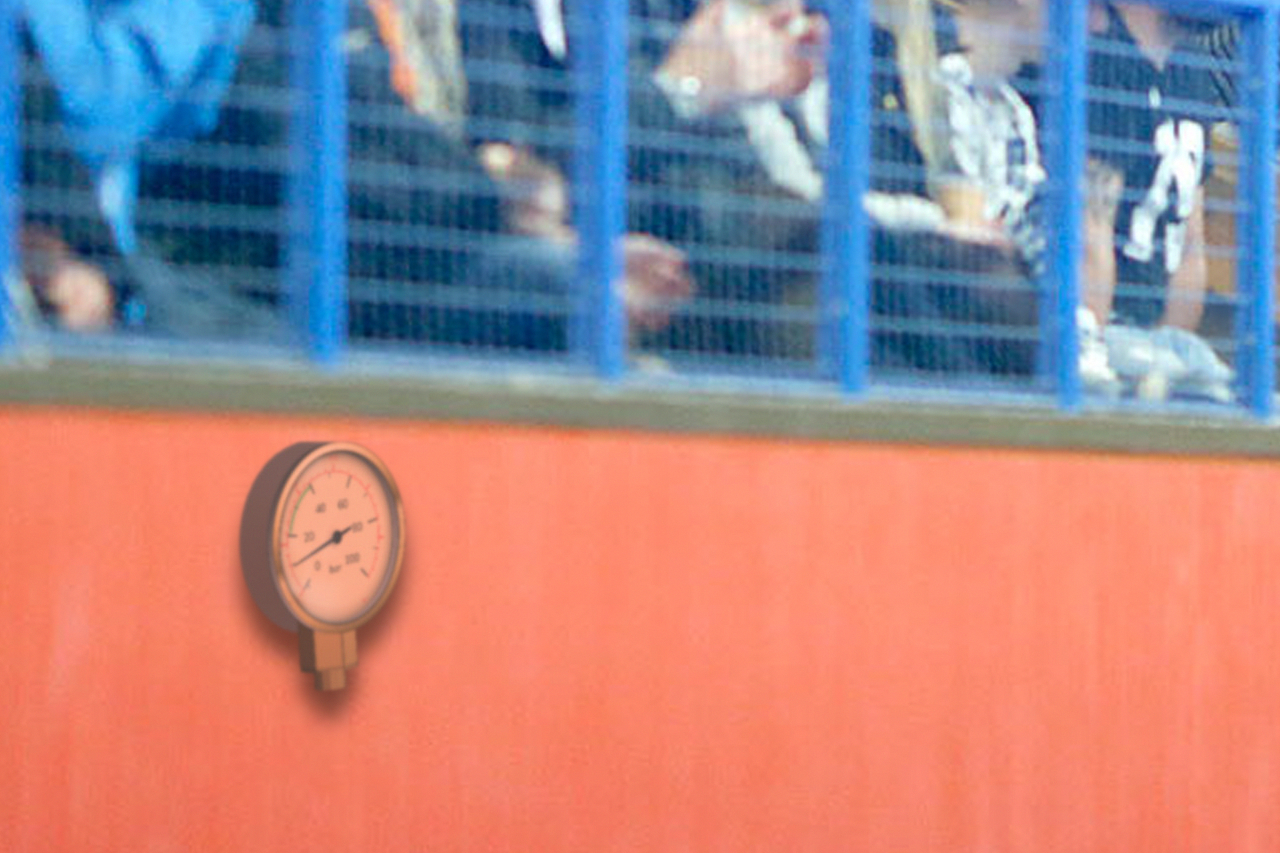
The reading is {"value": 10, "unit": "bar"}
